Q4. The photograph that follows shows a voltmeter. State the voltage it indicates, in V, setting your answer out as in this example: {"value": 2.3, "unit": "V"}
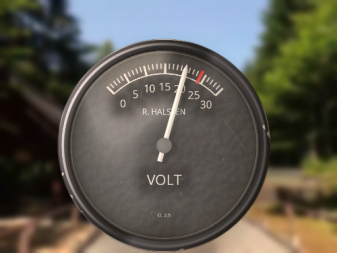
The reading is {"value": 20, "unit": "V"}
